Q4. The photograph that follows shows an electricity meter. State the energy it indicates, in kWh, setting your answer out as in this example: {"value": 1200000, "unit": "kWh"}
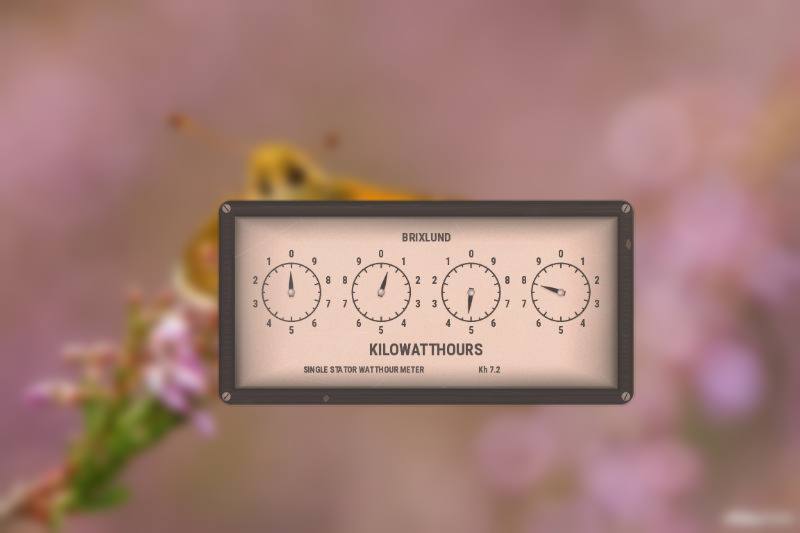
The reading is {"value": 48, "unit": "kWh"}
